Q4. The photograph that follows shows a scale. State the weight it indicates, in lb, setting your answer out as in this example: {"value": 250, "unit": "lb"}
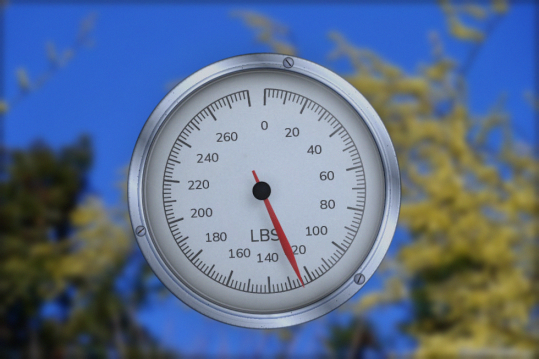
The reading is {"value": 124, "unit": "lb"}
